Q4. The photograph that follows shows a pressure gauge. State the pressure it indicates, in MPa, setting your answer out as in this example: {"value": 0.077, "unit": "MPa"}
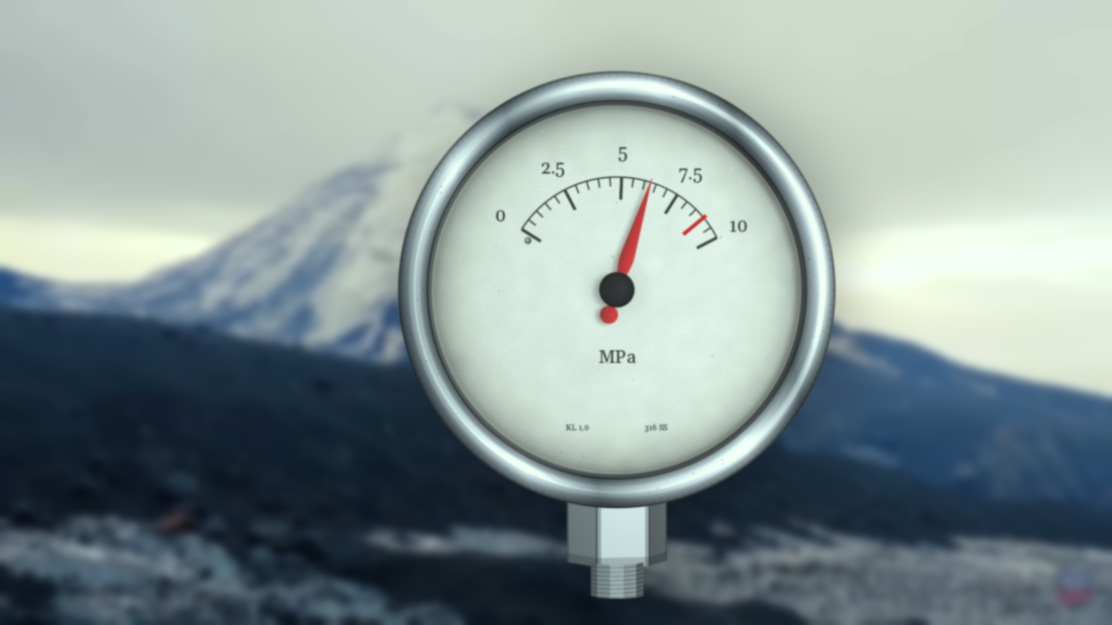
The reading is {"value": 6.25, "unit": "MPa"}
